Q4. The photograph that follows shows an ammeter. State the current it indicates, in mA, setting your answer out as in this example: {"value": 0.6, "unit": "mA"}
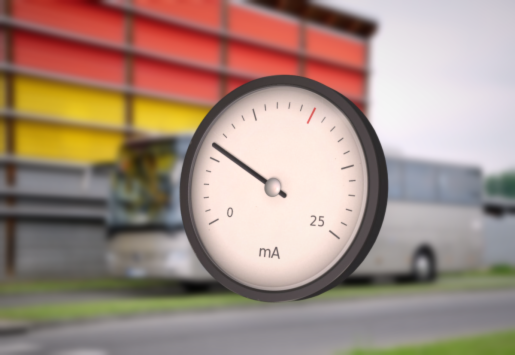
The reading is {"value": 6, "unit": "mA"}
